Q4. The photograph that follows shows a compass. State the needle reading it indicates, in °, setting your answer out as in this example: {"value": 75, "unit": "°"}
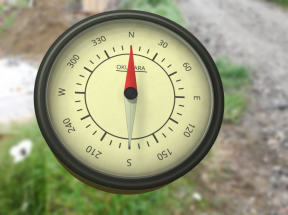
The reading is {"value": 0, "unit": "°"}
